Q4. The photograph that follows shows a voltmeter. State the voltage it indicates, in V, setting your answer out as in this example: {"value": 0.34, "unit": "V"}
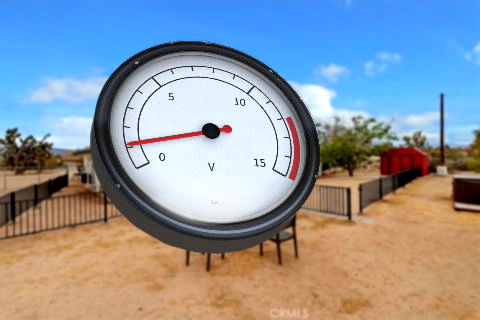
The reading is {"value": 1, "unit": "V"}
